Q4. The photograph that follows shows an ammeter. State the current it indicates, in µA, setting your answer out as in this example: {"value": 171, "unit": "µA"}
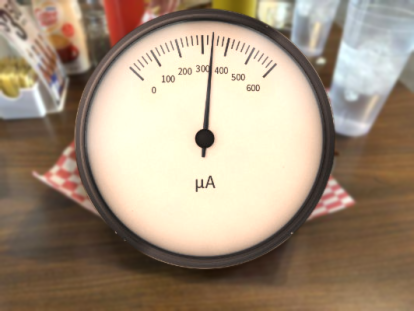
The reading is {"value": 340, "unit": "µA"}
